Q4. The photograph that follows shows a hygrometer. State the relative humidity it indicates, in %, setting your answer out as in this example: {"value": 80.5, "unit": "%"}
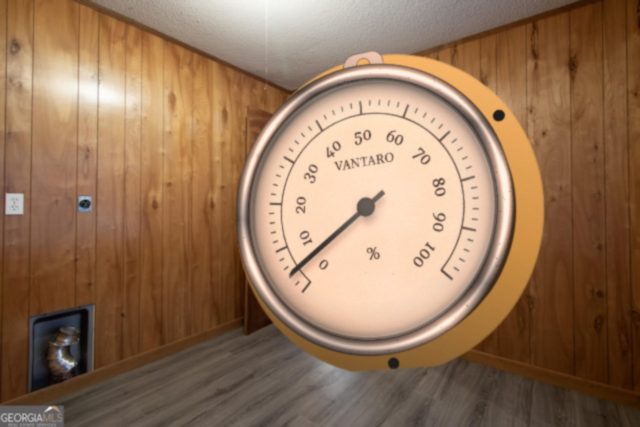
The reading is {"value": 4, "unit": "%"}
